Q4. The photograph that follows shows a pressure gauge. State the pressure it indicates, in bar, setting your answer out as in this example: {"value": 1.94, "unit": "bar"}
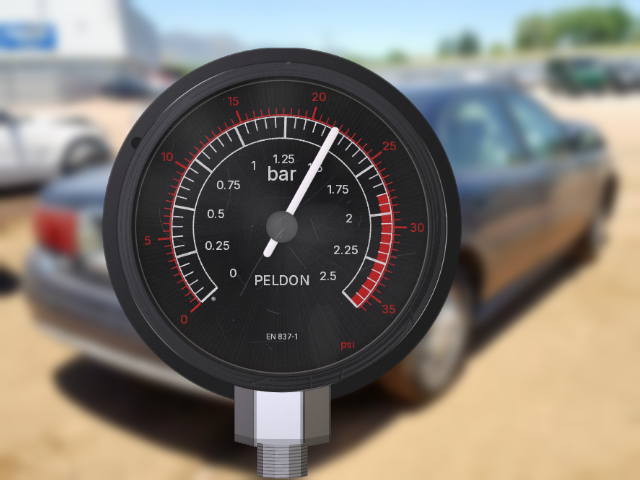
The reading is {"value": 1.5, "unit": "bar"}
